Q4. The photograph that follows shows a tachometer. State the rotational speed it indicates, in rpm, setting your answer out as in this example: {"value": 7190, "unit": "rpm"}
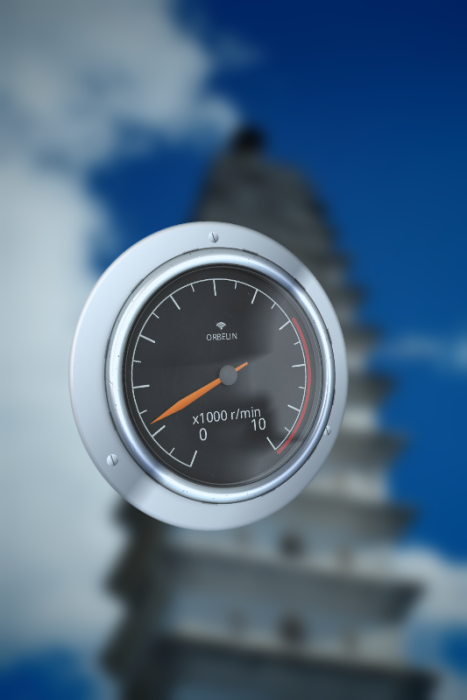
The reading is {"value": 1250, "unit": "rpm"}
